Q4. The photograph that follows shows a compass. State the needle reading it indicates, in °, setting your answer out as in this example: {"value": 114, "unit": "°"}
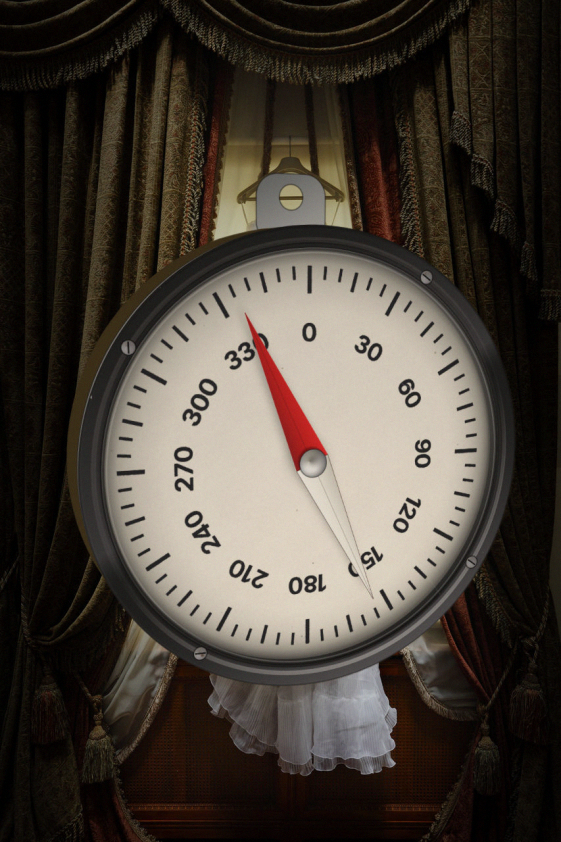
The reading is {"value": 335, "unit": "°"}
